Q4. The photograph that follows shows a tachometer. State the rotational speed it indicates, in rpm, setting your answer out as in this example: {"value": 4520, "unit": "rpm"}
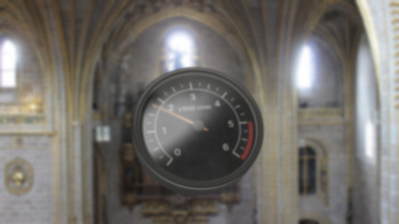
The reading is {"value": 1750, "unit": "rpm"}
